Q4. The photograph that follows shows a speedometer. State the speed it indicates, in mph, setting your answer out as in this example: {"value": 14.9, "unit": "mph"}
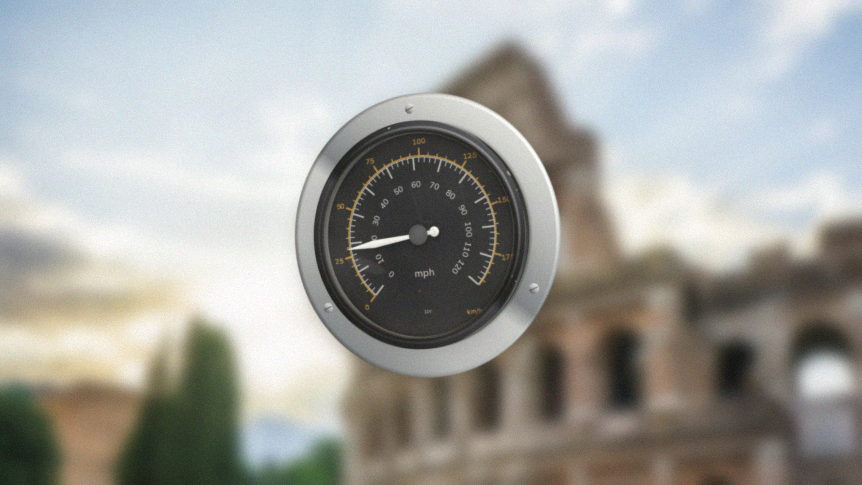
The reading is {"value": 18, "unit": "mph"}
